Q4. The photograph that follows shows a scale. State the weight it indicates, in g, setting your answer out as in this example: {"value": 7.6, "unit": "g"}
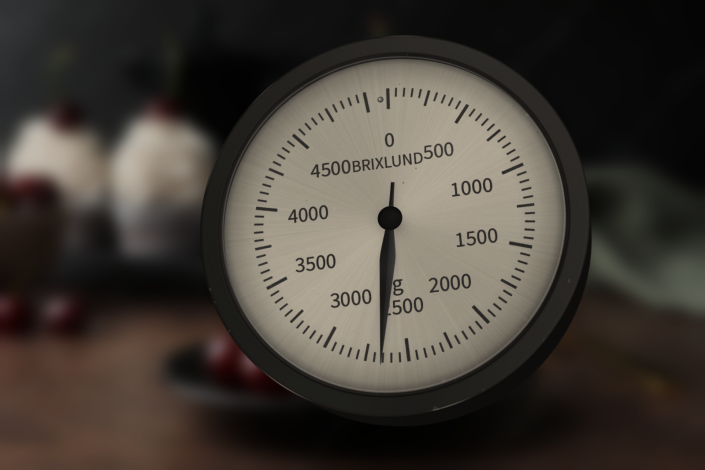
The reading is {"value": 2650, "unit": "g"}
